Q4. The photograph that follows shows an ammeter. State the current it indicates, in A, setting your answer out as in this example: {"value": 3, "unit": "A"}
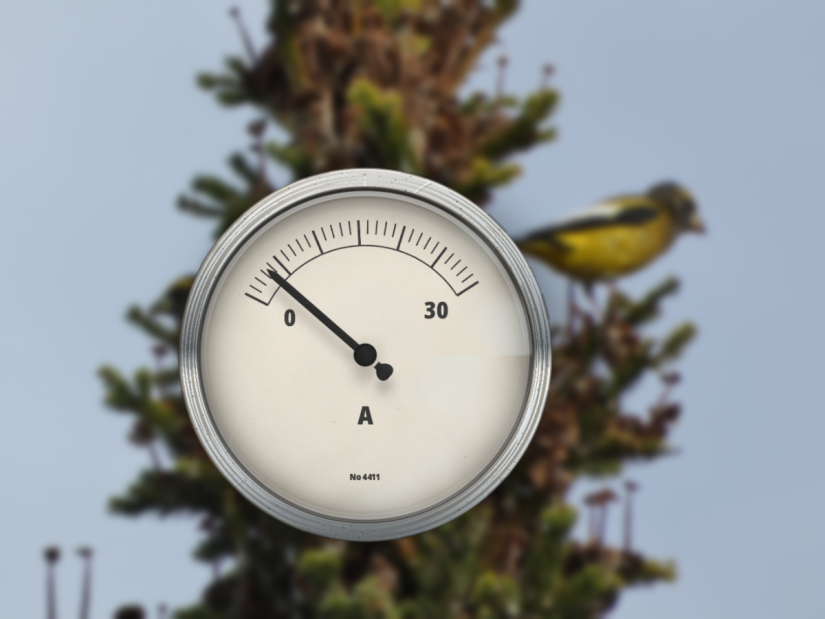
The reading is {"value": 3.5, "unit": "A"}
